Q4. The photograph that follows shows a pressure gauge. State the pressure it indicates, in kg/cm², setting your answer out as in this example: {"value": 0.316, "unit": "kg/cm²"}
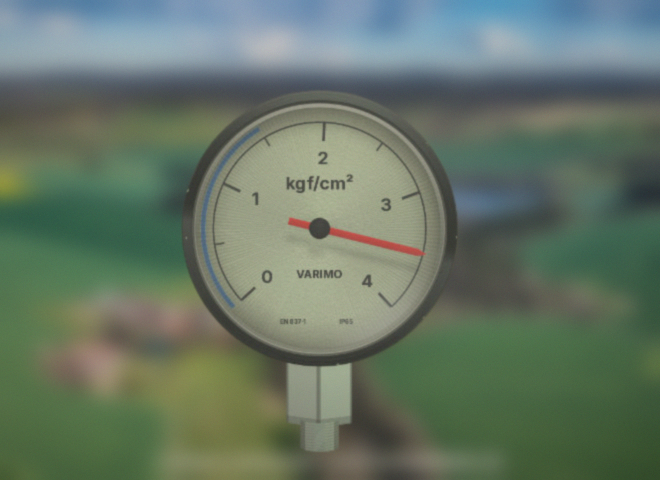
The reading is {"value": 3.5, "unit": "kg/cm²"}
